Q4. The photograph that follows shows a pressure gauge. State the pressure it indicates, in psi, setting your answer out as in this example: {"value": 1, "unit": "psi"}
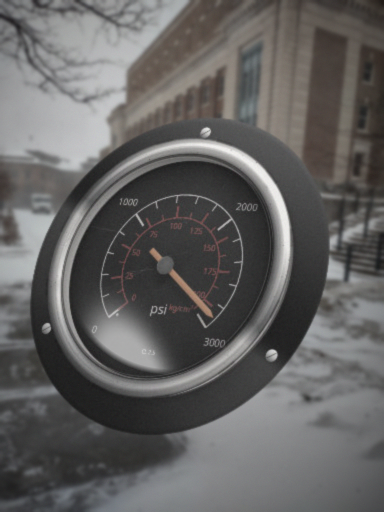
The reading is {"value": 2900, "unit": "psi"}
